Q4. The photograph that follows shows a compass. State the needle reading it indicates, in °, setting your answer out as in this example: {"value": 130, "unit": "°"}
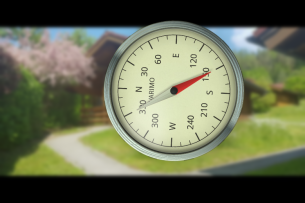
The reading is {"value": 150, "unit": "°"}
